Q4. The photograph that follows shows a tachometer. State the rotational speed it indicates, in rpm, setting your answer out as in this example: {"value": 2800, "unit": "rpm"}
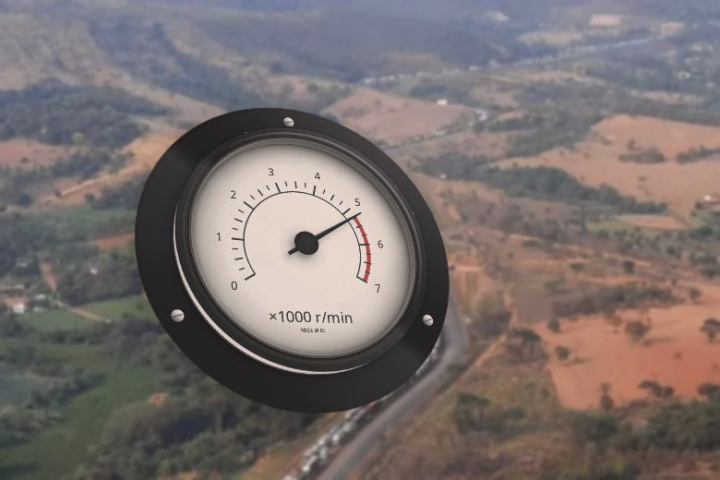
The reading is {"value": 5250, "unit": "rpm"}
